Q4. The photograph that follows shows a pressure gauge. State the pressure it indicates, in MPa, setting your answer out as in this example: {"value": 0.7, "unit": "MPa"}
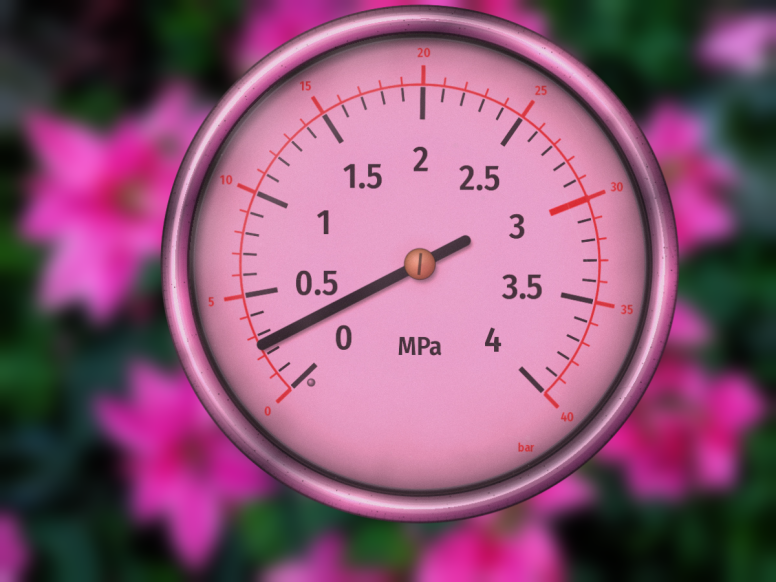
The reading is {"value": 0.25, "unit": "MPa"}
